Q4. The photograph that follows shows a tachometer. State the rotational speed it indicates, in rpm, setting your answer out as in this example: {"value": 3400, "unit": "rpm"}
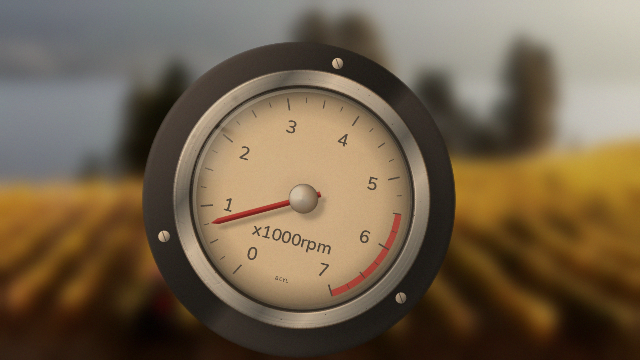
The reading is {"value": 750, "unit": "rpm"}
